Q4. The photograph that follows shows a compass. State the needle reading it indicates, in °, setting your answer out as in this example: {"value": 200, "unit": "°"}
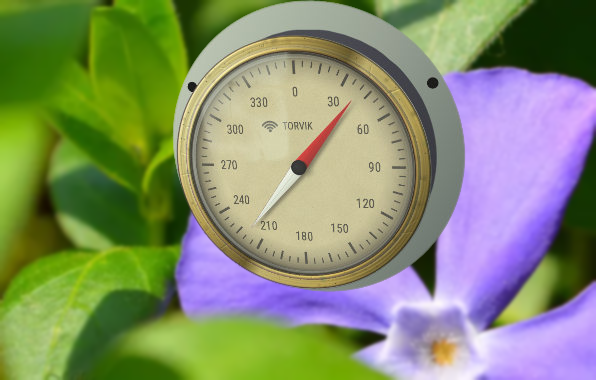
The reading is {"value": 40, "unit": "°"}
